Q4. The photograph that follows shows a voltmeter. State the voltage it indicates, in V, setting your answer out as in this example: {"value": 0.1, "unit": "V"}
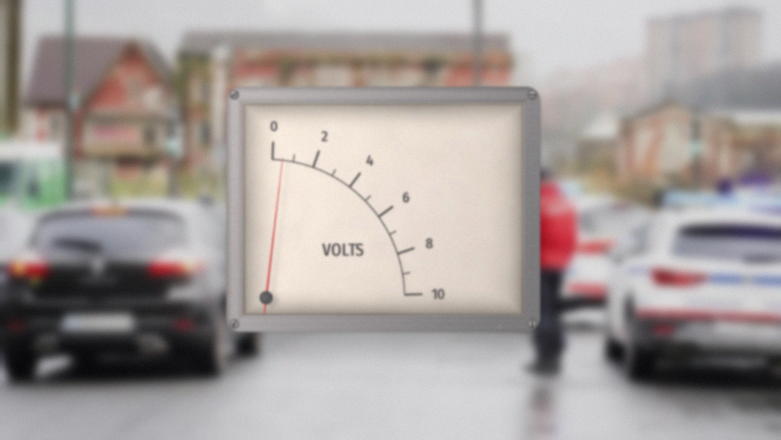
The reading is {"value": 0.5, "unit": "V"}
